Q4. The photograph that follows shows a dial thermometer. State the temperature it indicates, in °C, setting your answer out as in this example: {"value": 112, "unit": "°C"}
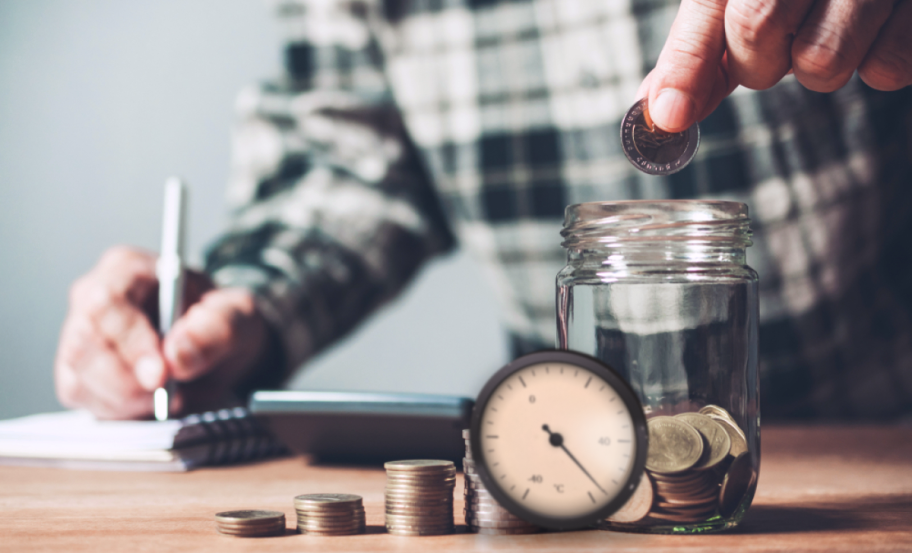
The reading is {"value": 56, "unit": "°C"}
